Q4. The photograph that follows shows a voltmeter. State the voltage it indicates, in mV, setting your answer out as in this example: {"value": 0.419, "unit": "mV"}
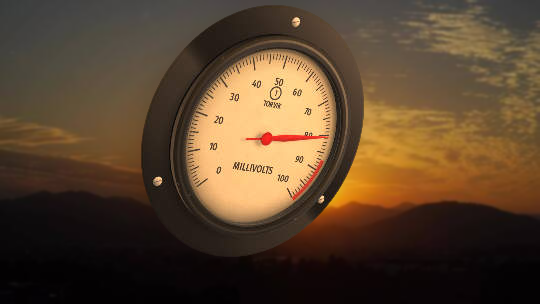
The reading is {"value": 80, "unit": "mV"}
